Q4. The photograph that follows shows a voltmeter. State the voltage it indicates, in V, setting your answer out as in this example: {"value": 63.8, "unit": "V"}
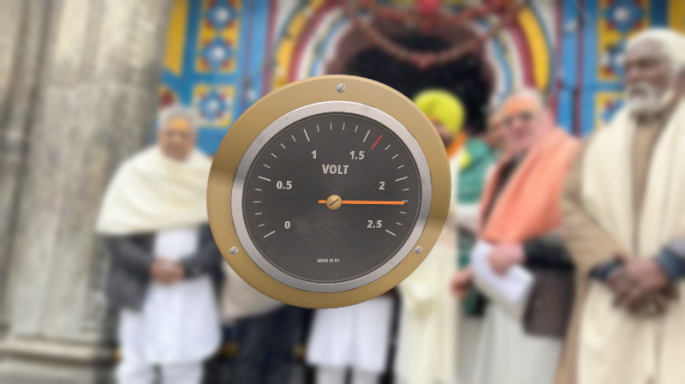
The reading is {"value": 2.2, "unit": "V"}
